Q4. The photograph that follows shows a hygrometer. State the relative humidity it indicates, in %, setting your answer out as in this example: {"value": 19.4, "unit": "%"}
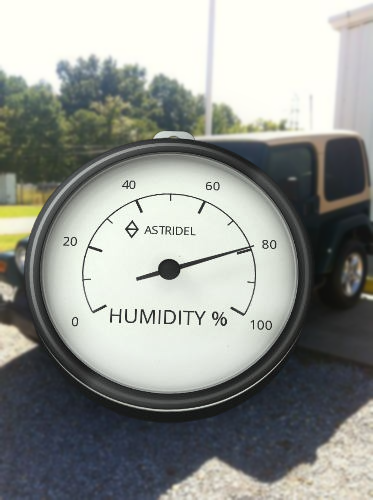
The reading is {"value": 80, "unit": "%"}
